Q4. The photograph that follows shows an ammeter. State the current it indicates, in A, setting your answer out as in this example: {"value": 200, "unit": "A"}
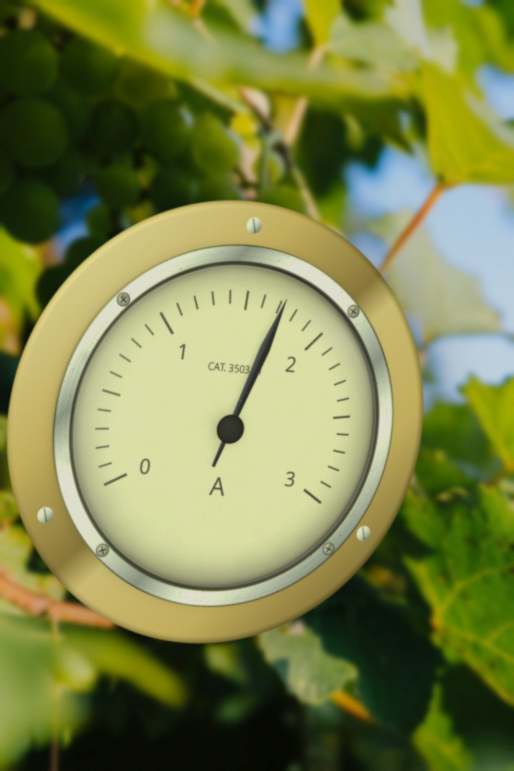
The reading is {"value": 1.7, "unit": "A"}
